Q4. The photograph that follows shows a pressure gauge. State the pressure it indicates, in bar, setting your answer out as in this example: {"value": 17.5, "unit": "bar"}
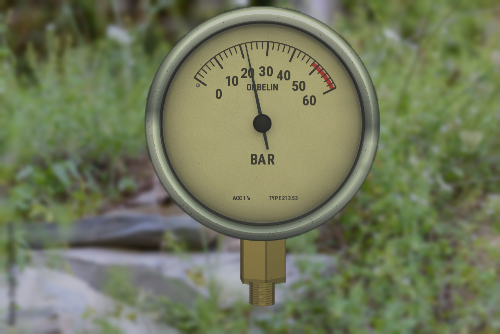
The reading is {"value": 22, "unit": "bar"}
